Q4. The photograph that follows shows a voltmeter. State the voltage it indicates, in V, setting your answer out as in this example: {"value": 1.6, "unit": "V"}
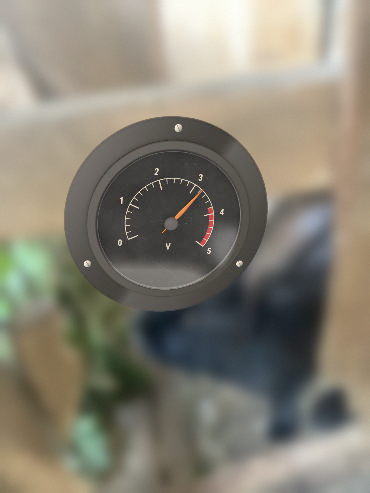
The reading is {"value": 3.2, "unit": "V"}
